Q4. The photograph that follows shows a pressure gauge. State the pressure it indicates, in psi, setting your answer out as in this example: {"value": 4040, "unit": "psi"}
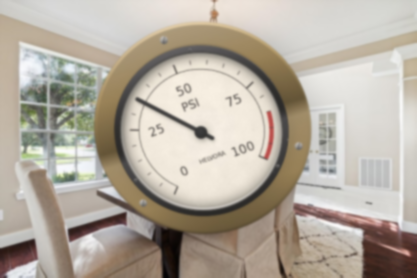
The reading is {"value": 35, "unit": "psi"}
